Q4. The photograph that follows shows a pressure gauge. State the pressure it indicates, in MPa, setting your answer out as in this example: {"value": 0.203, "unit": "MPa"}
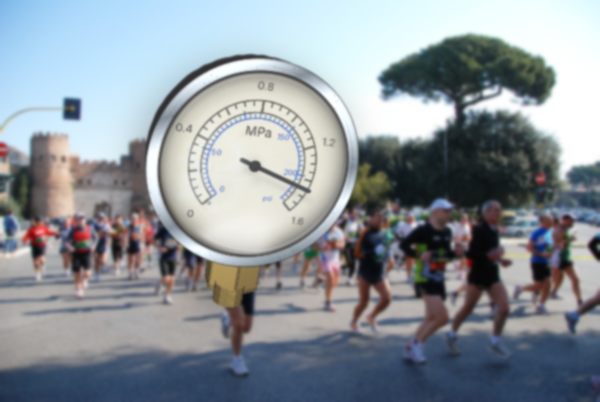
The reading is {"value": 1.45, "unit": "MPa"}
